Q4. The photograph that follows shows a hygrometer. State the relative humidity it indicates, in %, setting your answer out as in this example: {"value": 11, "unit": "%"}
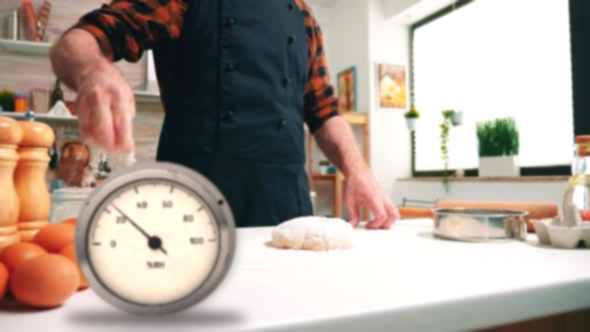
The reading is {"value": 25, "unit": "%"}
